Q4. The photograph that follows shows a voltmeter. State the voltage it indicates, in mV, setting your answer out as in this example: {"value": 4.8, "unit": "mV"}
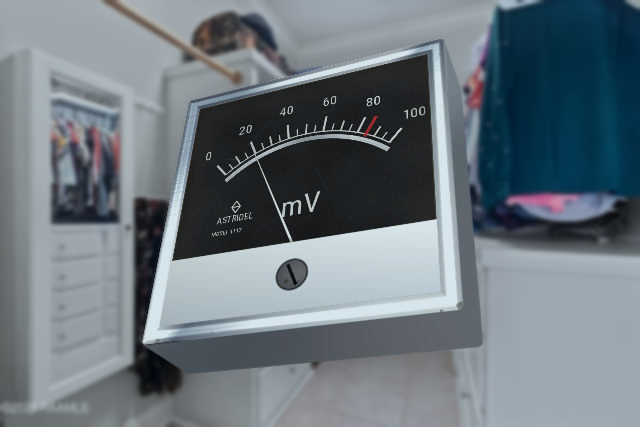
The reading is {"value": 20, "unit": "mV"}
